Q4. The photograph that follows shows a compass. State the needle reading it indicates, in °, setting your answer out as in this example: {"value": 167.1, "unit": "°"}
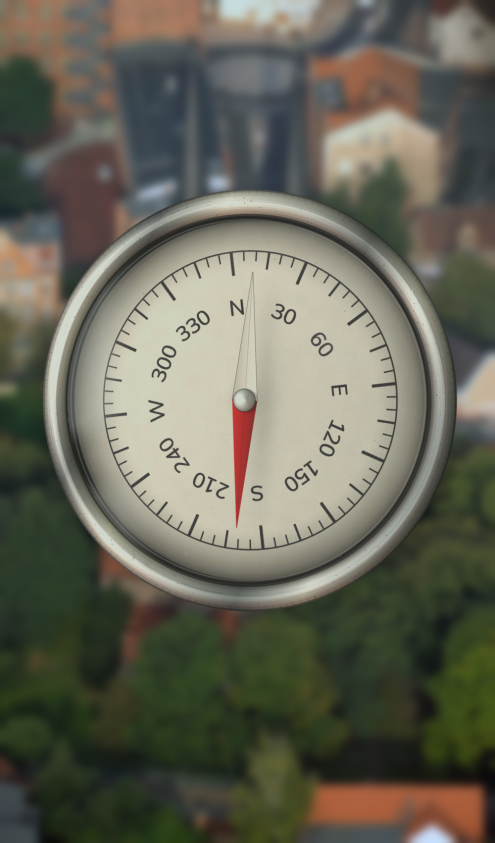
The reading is {"value": 190, "unit": "°"}
